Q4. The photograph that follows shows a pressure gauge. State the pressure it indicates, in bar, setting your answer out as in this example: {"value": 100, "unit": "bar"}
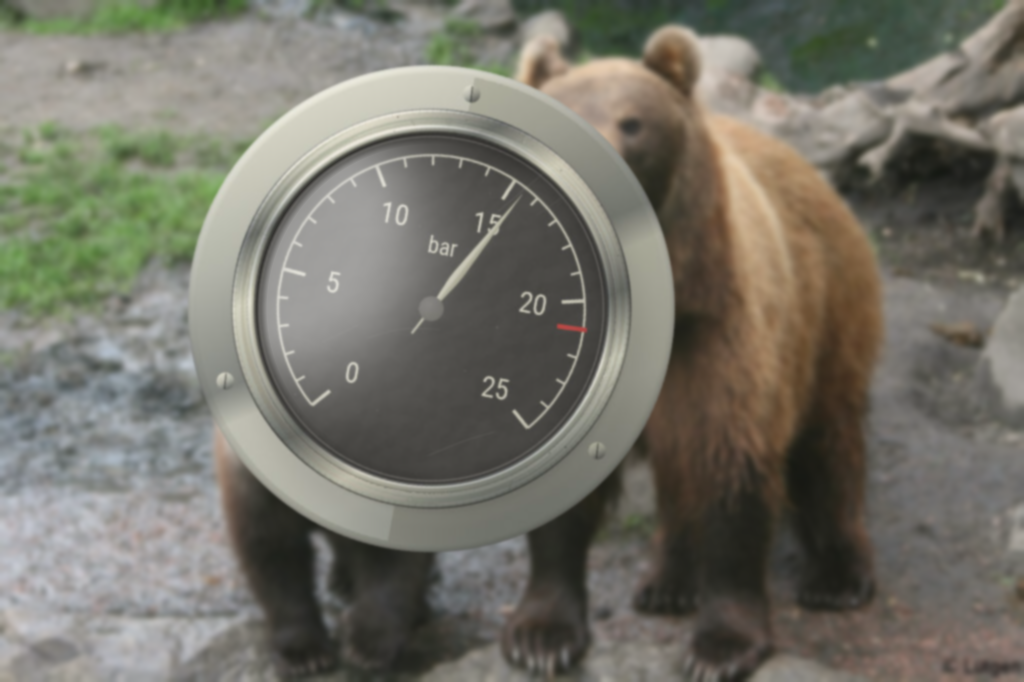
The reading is {"value": 15.5, "unit": "bar"}
